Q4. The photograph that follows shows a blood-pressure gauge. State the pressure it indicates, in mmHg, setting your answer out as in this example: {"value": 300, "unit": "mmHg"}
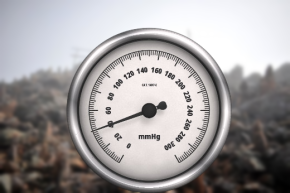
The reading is {"value": 40, "unit": "mmHg"}
